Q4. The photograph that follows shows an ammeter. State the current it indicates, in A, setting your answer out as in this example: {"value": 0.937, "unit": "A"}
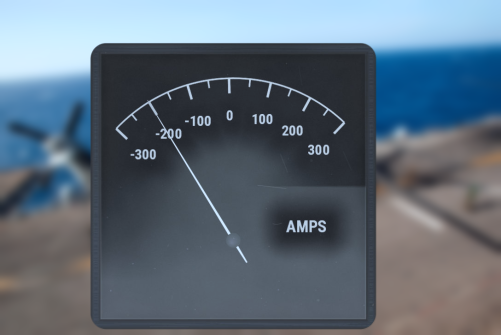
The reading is {"value": -200, "unit": "A"}
